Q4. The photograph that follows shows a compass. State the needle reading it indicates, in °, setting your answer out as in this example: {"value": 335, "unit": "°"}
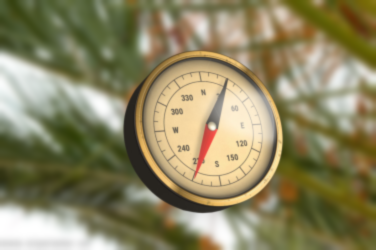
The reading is {"value": 210, "unit": "°"}
